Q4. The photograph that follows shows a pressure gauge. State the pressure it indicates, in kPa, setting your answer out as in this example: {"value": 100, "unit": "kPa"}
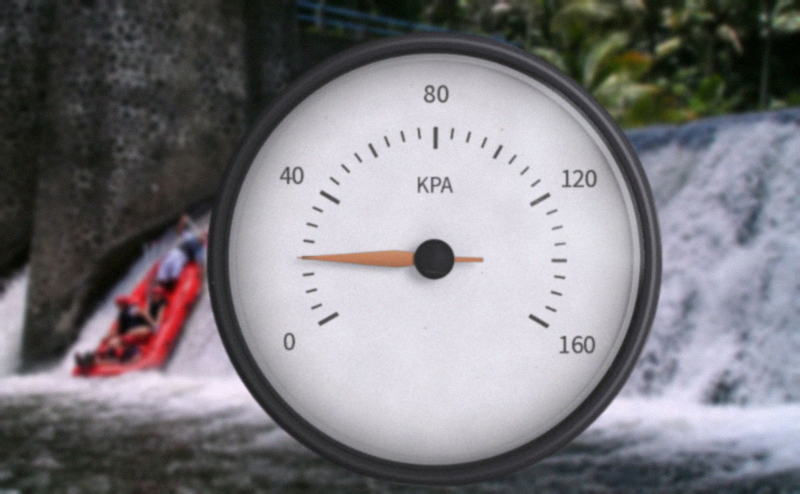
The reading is {"value": 20, "unit": "kPa"}
